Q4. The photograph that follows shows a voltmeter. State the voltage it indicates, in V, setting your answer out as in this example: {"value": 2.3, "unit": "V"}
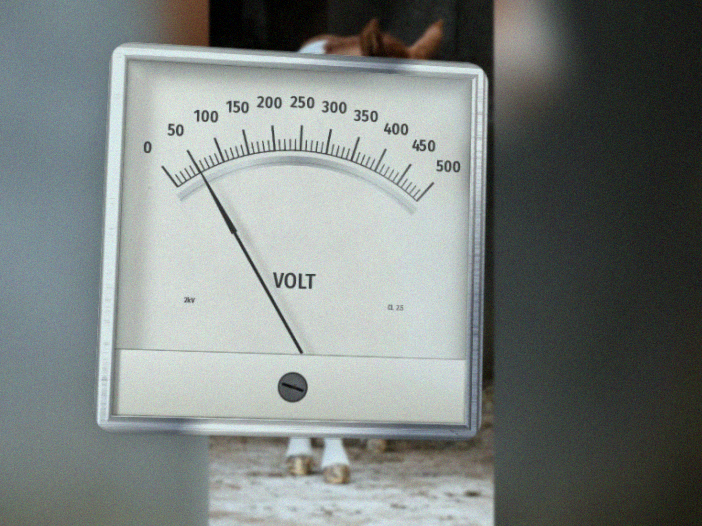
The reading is {"value": 50, "unit": "V"}
